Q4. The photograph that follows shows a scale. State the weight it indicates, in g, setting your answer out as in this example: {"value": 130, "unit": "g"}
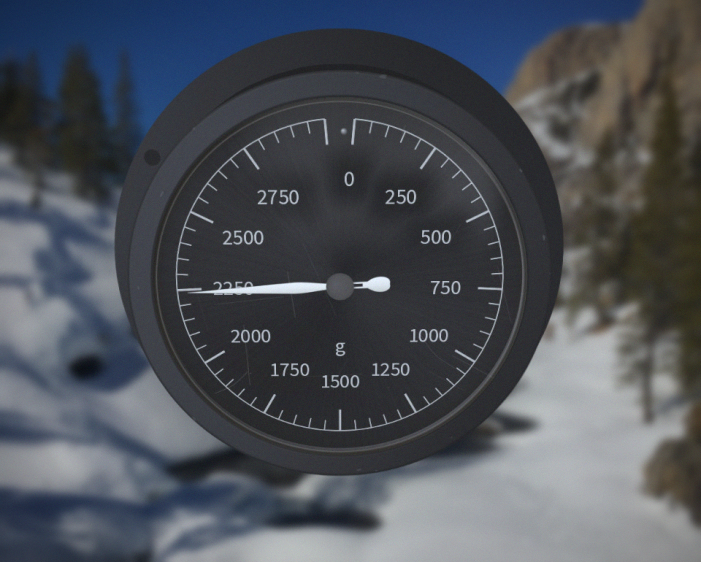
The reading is {"value": 2250, "unit": "g"}
